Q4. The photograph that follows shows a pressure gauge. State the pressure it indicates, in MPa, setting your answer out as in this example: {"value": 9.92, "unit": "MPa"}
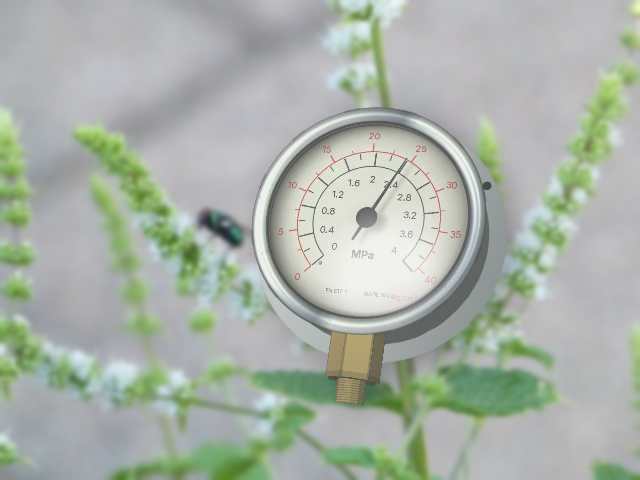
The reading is {"value": 2.4, "unit": "MPa"}
